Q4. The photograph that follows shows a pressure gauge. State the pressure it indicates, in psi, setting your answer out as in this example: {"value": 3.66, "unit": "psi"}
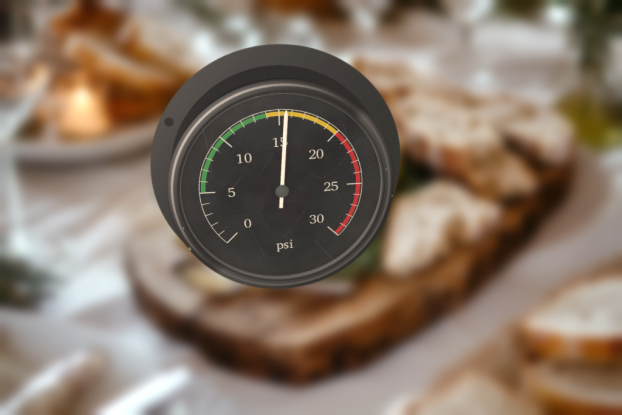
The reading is {"value": 15.5, "unit": "psi"}
